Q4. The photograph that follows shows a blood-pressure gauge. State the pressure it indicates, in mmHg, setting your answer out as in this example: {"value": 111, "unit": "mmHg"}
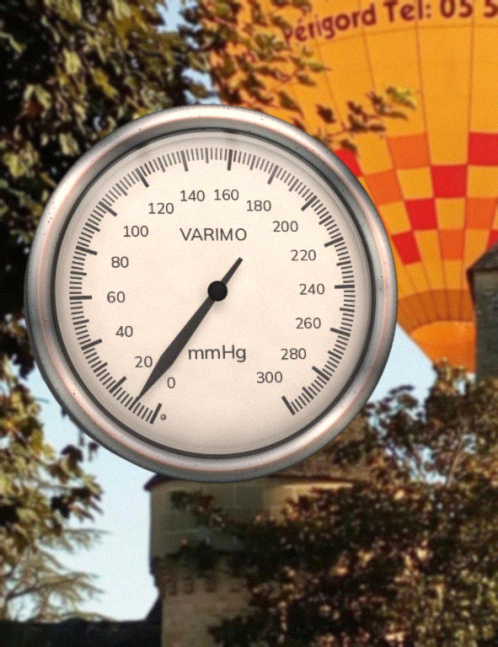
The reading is {"value": 10, "unit": "mmHg"}
